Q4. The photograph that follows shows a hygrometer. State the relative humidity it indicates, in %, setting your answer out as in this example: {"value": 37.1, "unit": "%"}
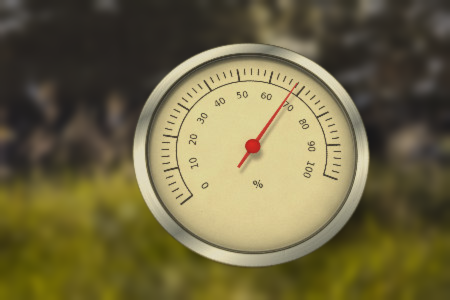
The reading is {"value": 68, "unit": "%"}
